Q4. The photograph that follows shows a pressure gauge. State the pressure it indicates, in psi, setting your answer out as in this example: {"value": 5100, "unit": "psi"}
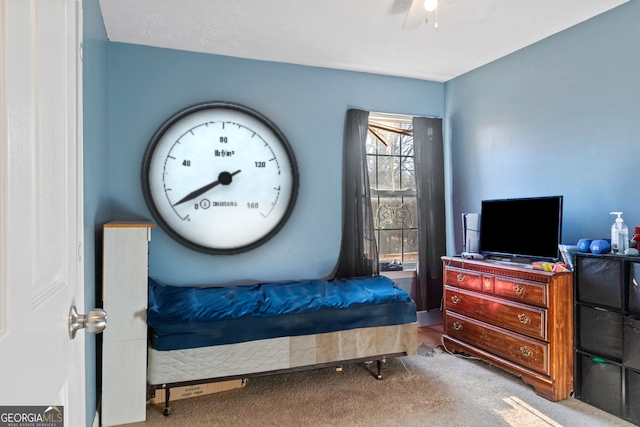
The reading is {"value": 10, "unit": "psi"}
